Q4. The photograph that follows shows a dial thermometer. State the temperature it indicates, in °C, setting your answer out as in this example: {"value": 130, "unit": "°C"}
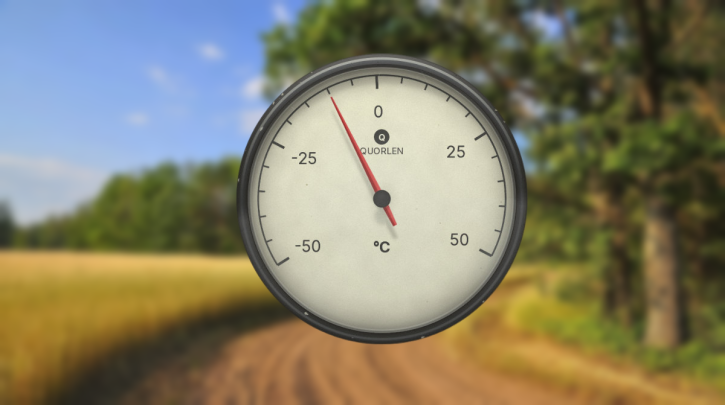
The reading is {"value": -10, "unit": "°C"}
